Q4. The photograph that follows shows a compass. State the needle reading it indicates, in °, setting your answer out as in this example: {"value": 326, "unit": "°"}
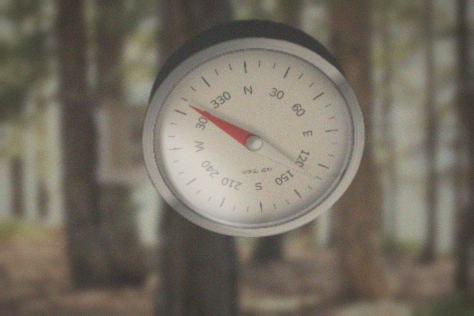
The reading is {"value": 310, "unit": "°"}
